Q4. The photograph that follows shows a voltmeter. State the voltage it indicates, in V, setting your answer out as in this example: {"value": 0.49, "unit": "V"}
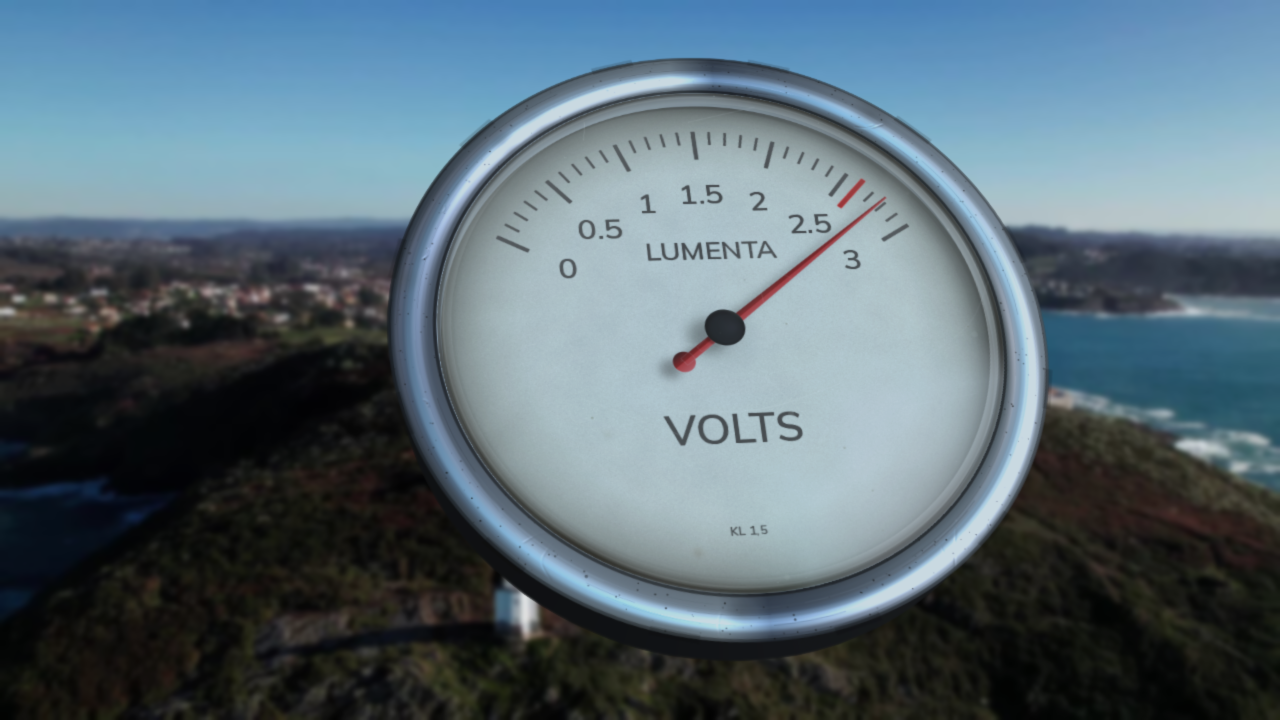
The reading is {"value": 2.8, "unit": "V"}
